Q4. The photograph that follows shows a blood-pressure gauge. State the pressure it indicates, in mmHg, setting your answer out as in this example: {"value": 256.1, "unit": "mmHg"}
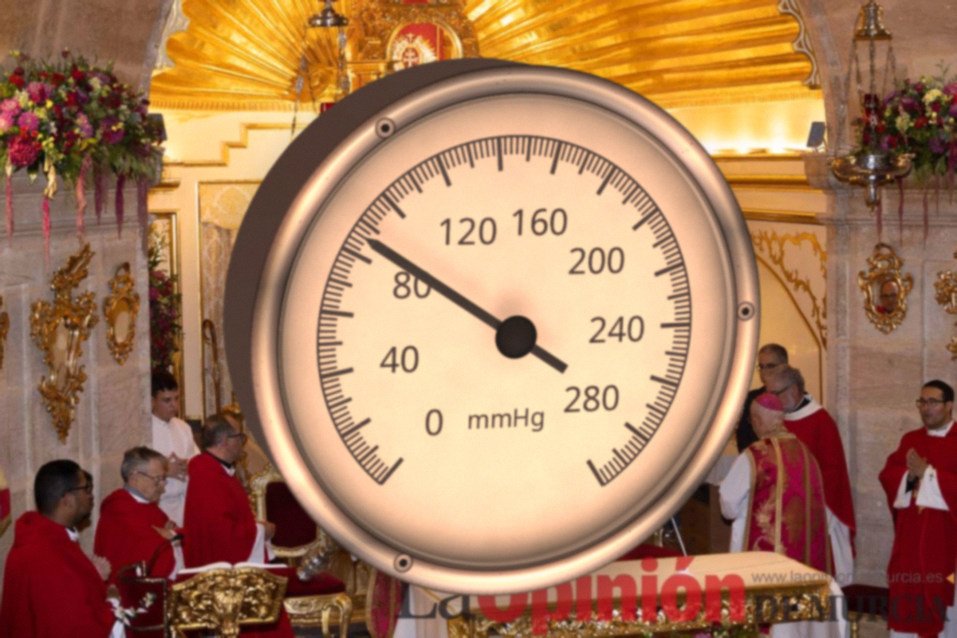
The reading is {"value": 86, "unit": "mmHg"}
